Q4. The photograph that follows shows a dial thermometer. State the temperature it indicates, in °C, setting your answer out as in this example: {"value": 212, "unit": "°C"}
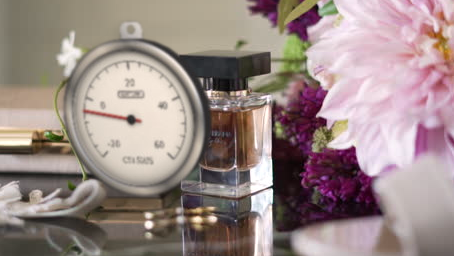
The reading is {"value": -4, "unit": "°C"}
